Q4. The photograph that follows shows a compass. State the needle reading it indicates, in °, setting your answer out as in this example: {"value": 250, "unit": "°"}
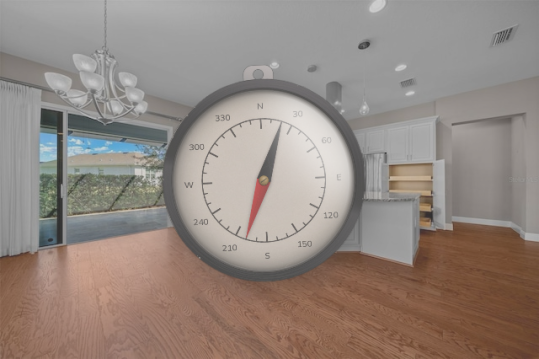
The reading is {"value": 200, "unit": "°"}
